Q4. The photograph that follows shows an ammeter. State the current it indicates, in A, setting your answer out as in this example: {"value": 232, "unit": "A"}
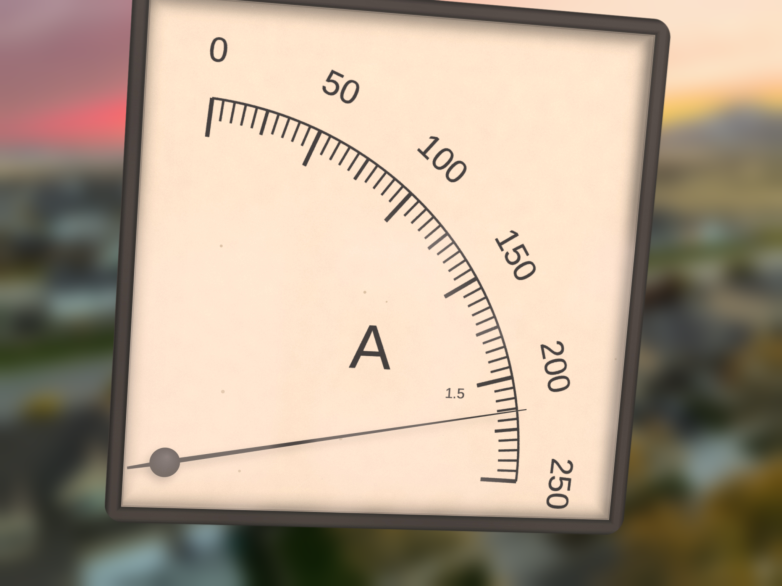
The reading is {"value": 215, "unit": "A"}
